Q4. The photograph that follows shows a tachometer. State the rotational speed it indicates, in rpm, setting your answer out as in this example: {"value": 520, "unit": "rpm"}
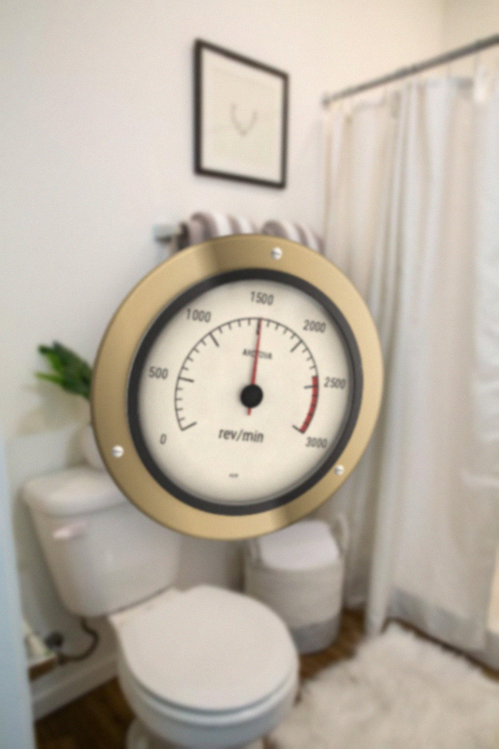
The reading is {"value": 1500, "unit": "rpm"}
